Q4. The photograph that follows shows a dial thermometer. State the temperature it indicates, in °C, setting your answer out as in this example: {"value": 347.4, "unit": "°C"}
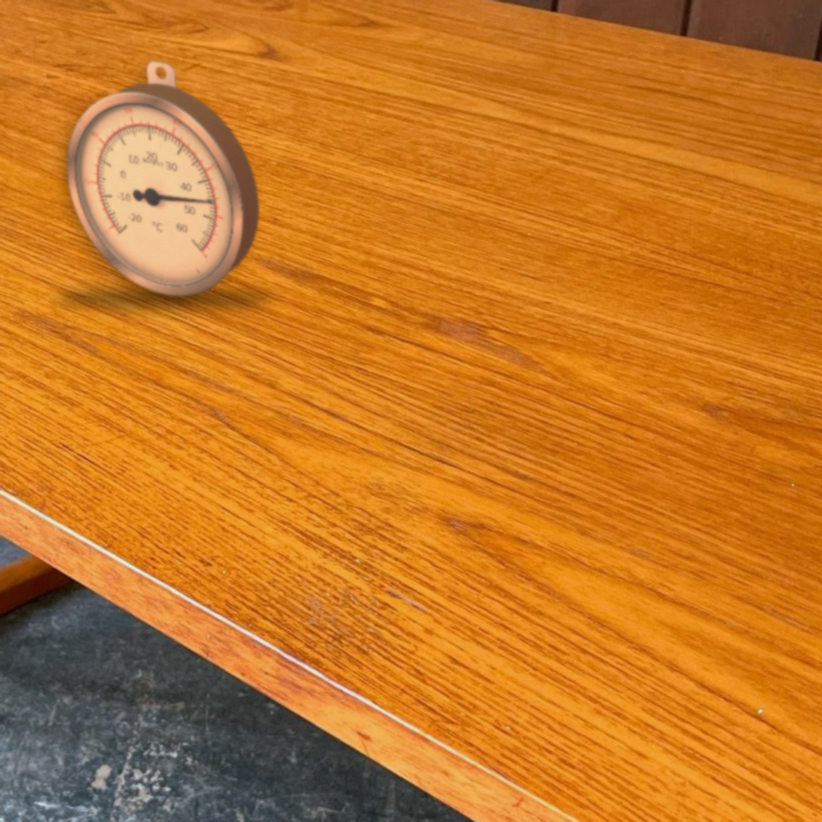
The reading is {"value": 45, "unit": "°C"}
